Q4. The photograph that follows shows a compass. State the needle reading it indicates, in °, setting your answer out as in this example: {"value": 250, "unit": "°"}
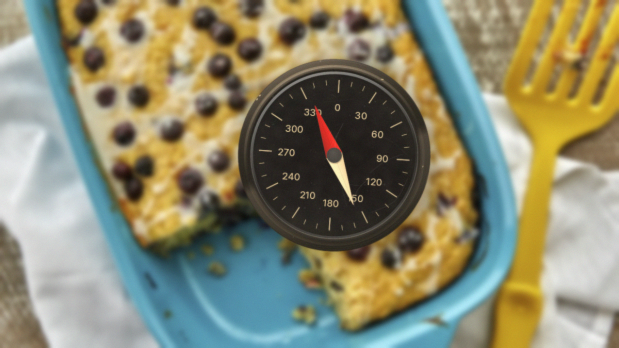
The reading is {"value": 335, "unit": "°"}
